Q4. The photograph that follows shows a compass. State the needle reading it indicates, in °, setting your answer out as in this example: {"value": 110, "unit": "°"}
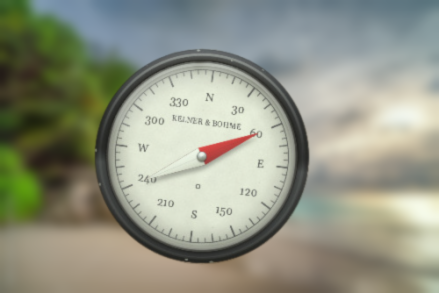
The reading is {"value": 60, "unit": "°"}
